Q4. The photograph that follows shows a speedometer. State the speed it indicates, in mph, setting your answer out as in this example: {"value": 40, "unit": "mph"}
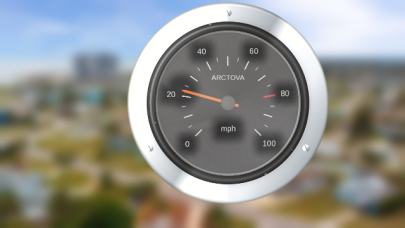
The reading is {"value": 22.5, "unit": "mph"}
